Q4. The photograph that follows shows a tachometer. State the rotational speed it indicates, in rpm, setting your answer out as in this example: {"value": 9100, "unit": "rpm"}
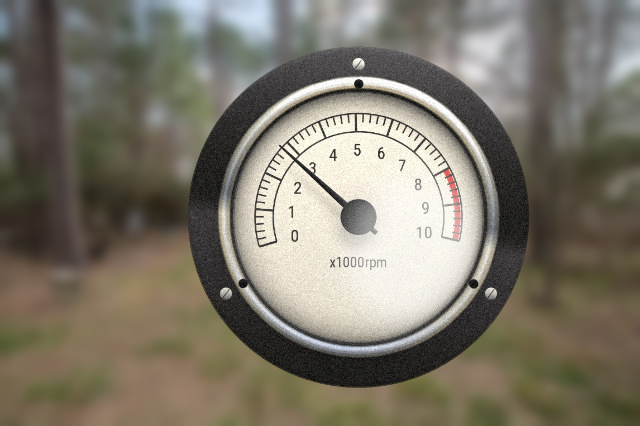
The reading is {"value": 2800, "unit": "rpm"}
